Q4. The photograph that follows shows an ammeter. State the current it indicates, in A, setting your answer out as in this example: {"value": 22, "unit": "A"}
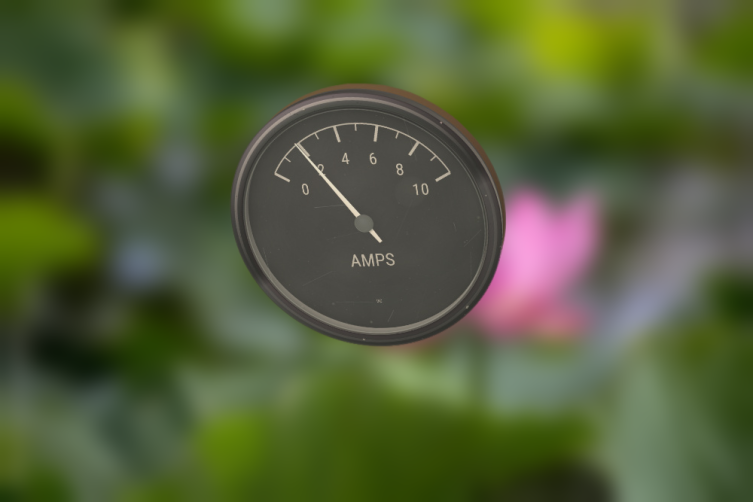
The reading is {"value": 2, "unit": "A"}
